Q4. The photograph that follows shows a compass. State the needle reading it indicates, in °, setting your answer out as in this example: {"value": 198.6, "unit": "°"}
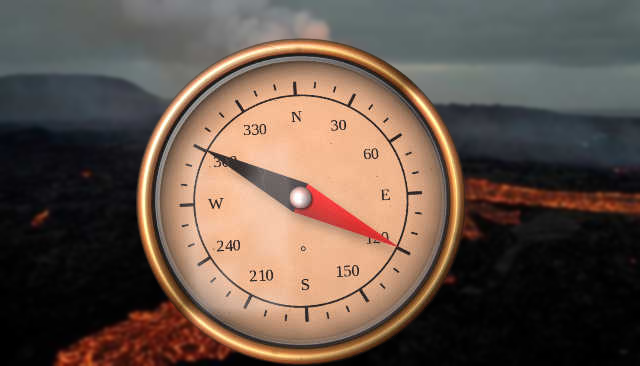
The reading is {"value": 120, "unit": "°"}
